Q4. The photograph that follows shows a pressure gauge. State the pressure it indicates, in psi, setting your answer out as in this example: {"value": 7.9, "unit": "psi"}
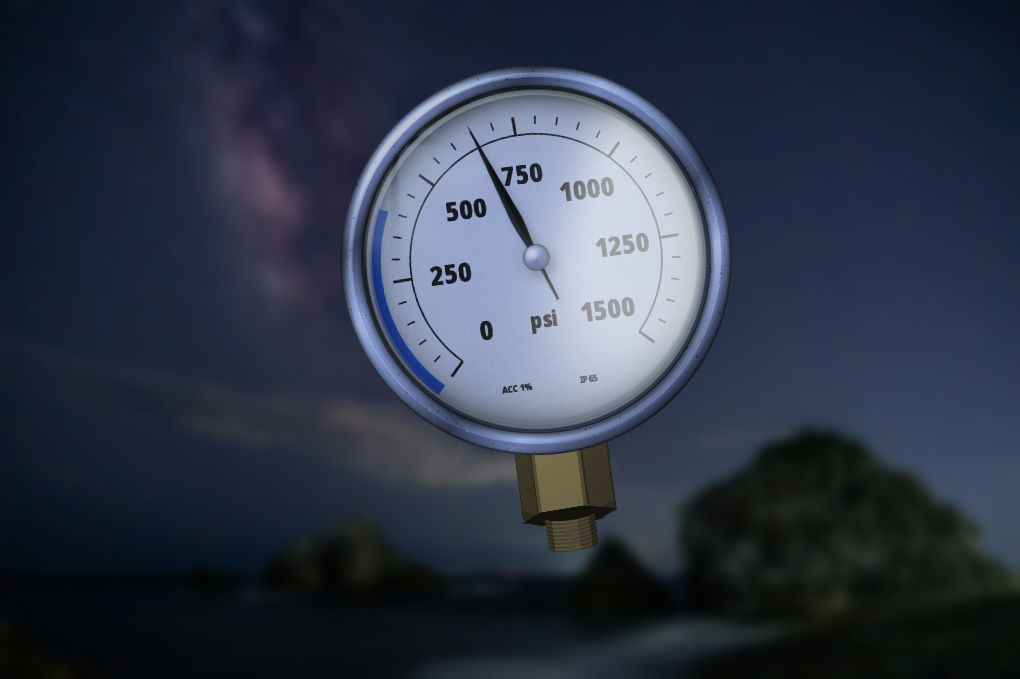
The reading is {"value": 650, "unit": "psi"}
